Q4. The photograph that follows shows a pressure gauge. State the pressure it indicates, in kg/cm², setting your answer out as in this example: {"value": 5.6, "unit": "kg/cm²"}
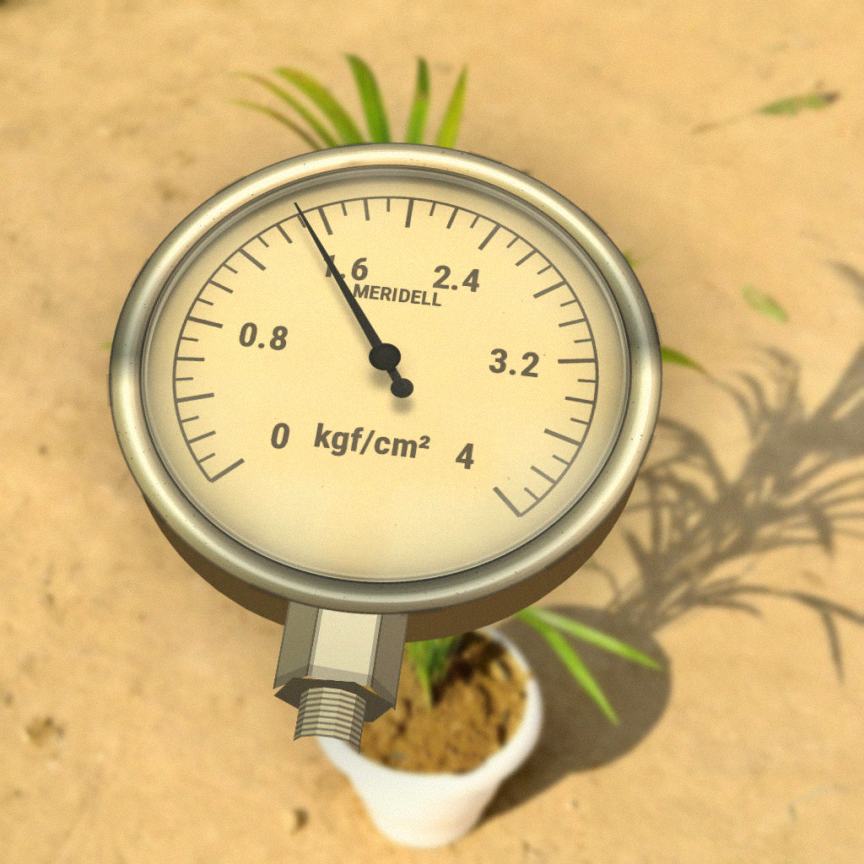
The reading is {"value": 1.5, "unit": "kg/cm²"}
